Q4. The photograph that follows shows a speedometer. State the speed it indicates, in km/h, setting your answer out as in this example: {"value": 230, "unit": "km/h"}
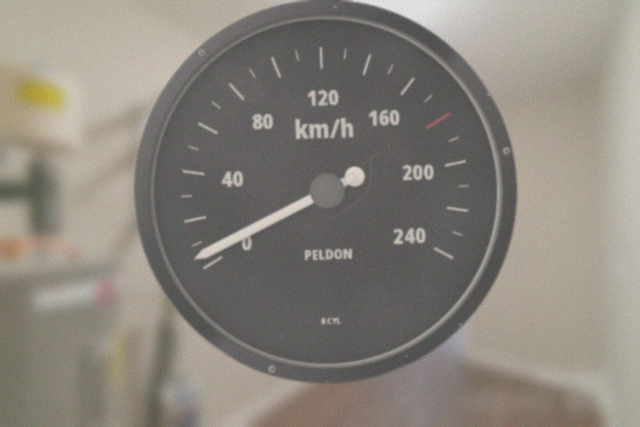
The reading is {"value": 5, "unit": "km/h"}
